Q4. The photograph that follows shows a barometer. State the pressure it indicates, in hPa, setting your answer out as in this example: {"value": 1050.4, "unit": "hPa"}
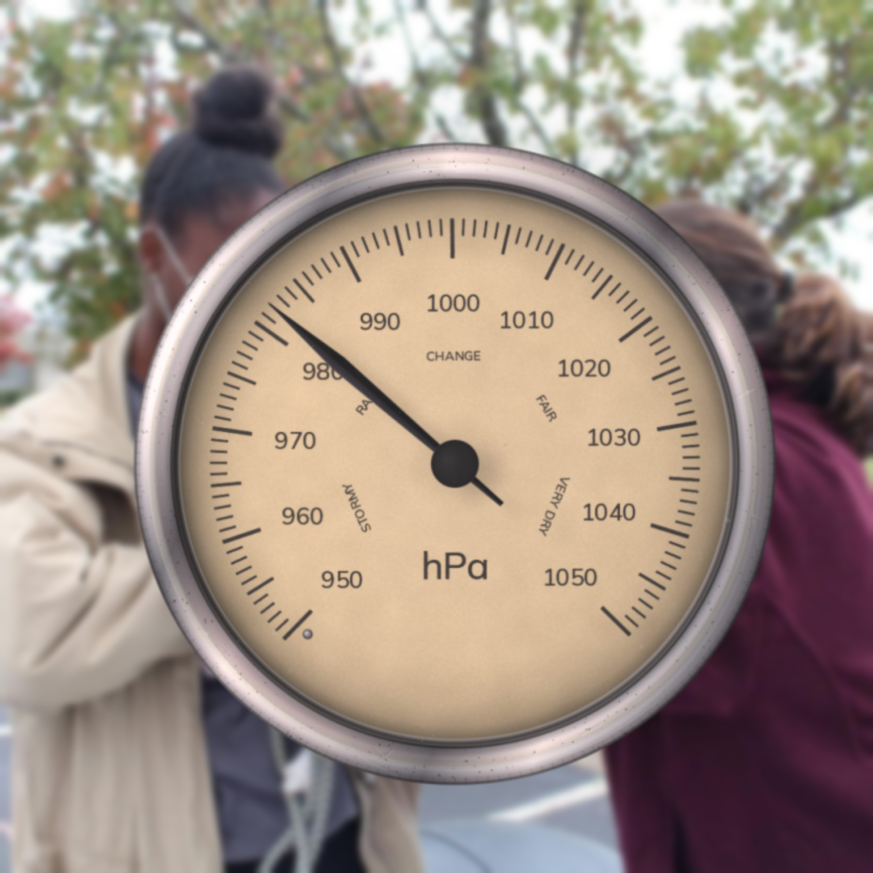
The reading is {"value": 982, "unit": "hPa"}
